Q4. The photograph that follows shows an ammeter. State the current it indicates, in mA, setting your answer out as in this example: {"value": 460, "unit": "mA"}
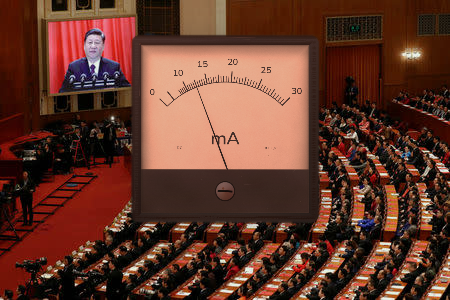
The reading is {"value": 12.5, "unit": "mA"}
